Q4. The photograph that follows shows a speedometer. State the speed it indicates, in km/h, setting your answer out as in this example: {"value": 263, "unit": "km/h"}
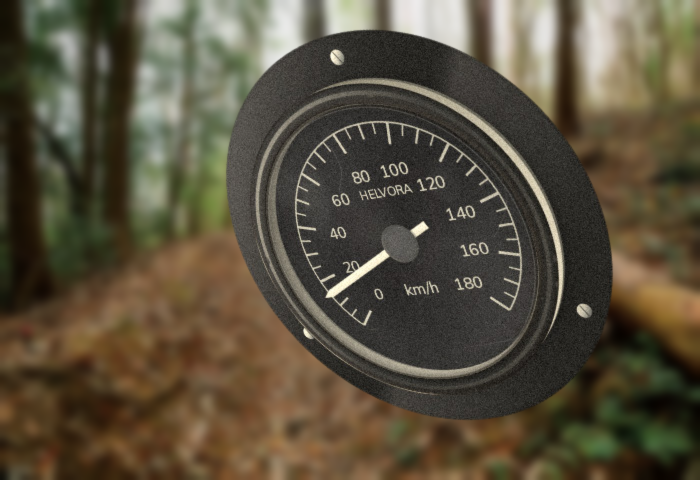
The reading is {"value": 15, "unit": "km/h"}
